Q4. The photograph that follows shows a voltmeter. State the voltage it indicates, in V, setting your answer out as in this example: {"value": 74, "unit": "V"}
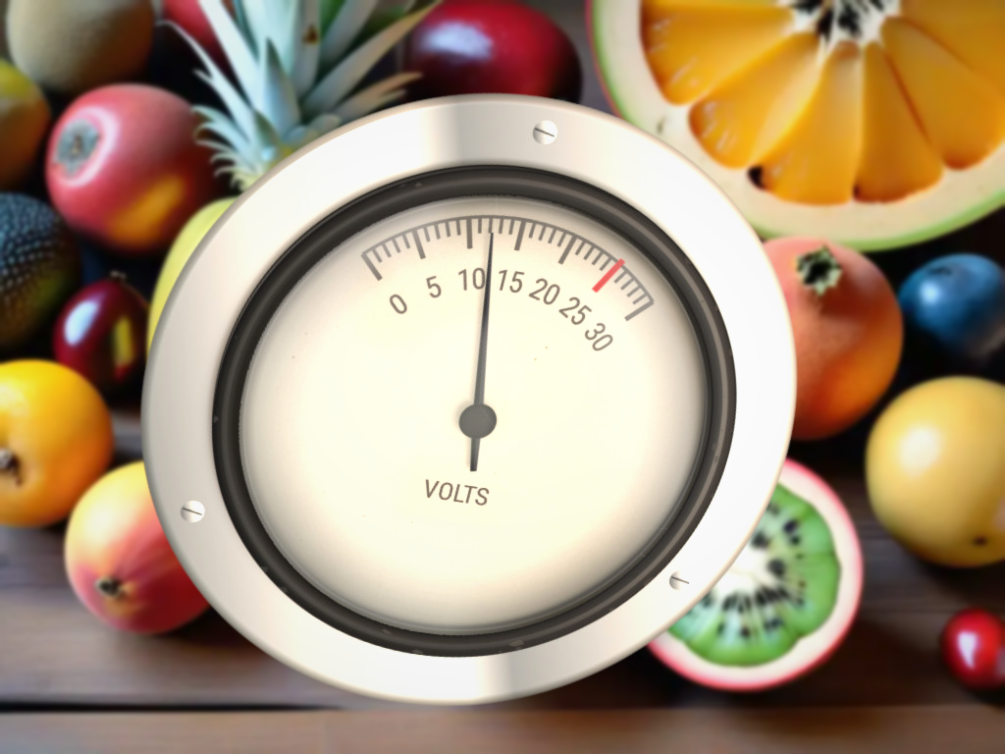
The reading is {"value": 12, "unit": "V"}
